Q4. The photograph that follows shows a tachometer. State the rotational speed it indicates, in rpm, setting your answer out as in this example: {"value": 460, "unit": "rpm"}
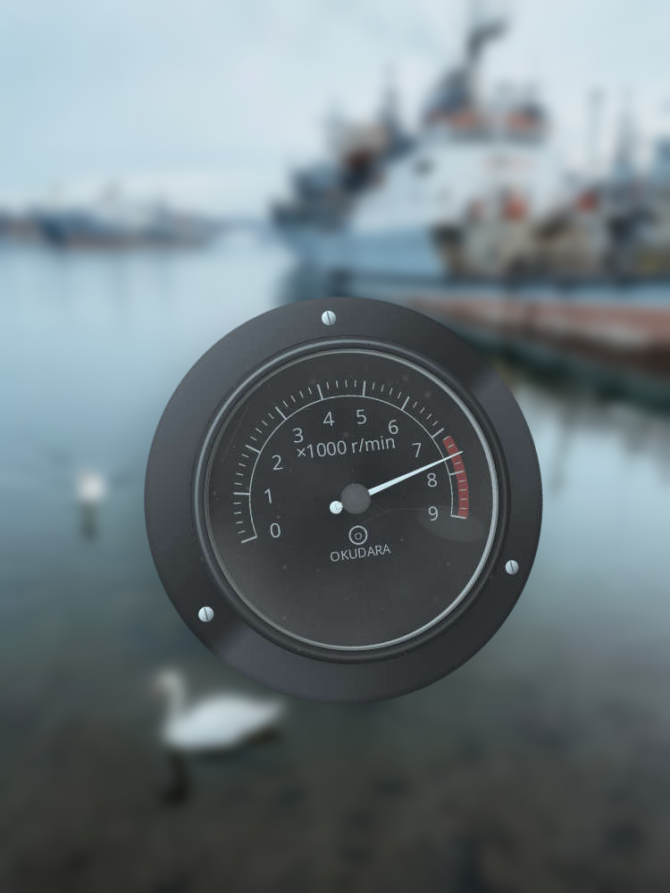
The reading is {"value": 7600, "unit": "rpm"}
